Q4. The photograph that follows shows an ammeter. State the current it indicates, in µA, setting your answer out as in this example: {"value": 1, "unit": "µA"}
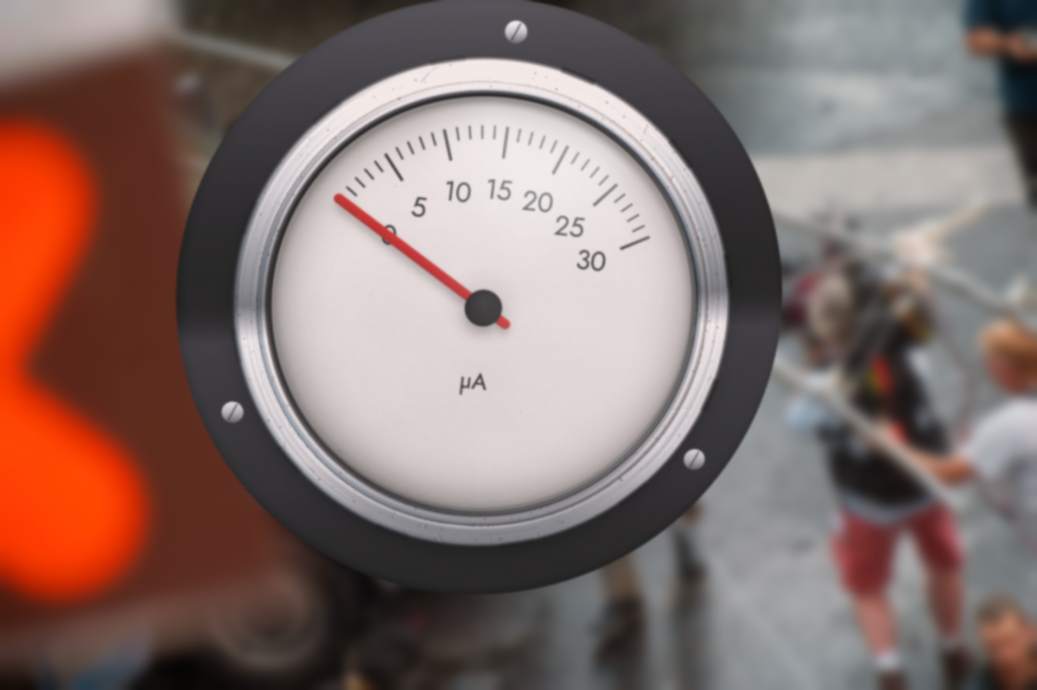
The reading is {"value": 0, "unit": "µA"}
